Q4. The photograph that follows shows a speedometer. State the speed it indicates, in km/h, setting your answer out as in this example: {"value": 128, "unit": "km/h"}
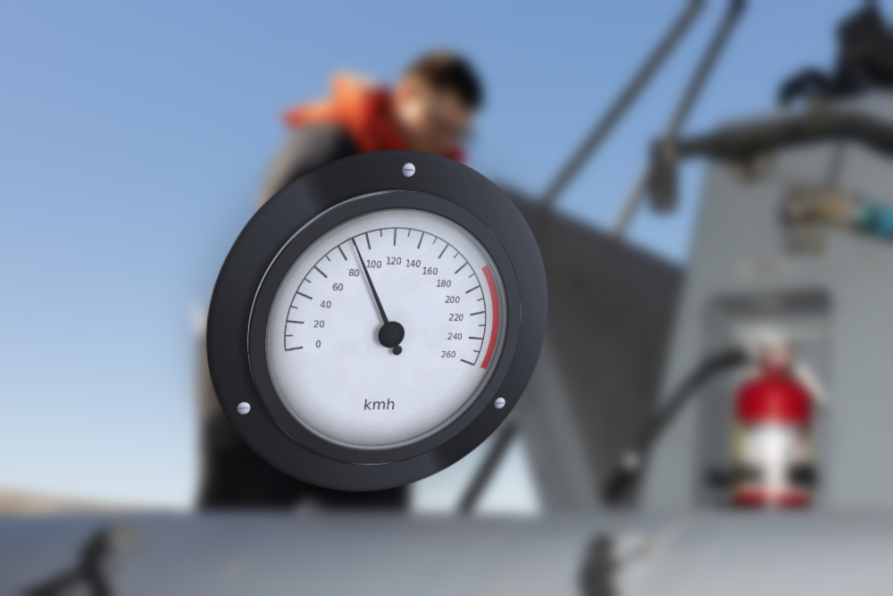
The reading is {"value": 90, "unit": "km/h"}
